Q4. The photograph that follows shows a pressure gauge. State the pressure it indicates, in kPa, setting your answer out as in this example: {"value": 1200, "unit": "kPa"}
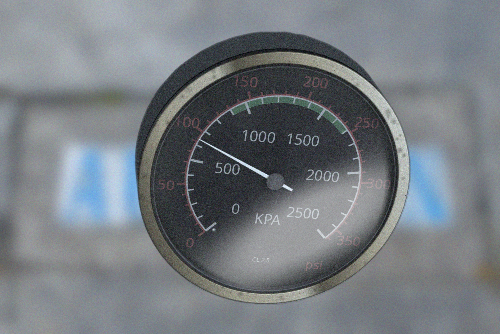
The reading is {"value": 650, "unit": "kPa"}
